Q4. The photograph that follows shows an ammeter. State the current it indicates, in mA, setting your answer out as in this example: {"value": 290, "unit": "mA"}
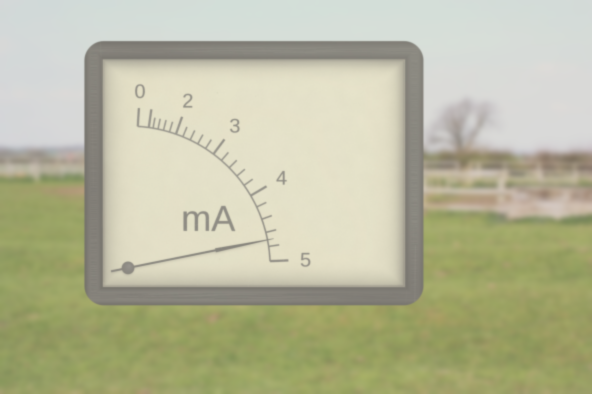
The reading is {"value": 4.7, "unit": "mA"}
